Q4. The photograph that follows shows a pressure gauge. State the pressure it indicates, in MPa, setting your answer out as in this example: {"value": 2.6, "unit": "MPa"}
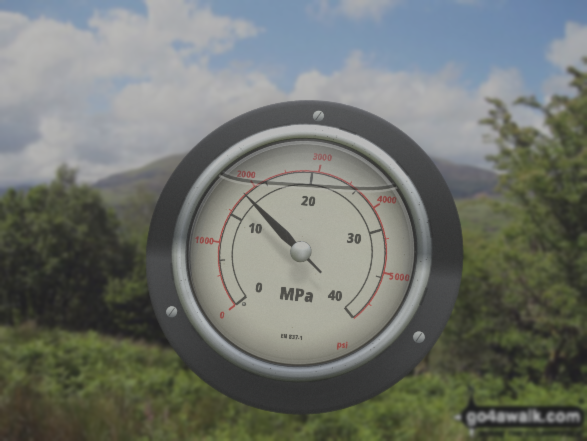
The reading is {"value": 12.5, "unit": "MPa"}
